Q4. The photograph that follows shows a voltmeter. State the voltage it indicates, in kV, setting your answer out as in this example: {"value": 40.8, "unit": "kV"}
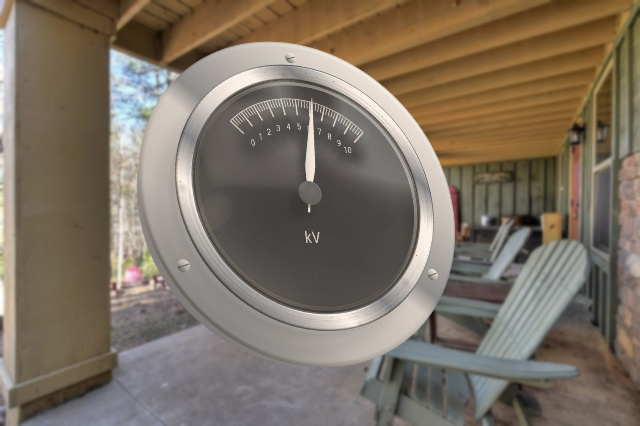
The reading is {"value": 6, "unit": "kV"}
